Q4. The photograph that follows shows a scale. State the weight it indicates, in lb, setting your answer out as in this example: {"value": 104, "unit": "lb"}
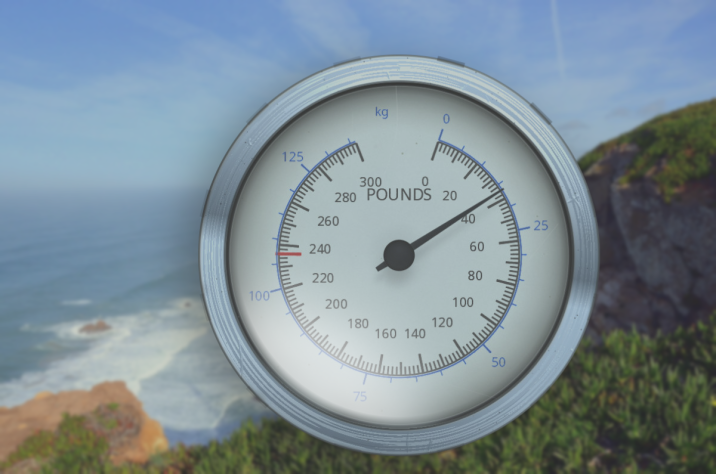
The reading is {"value": 36, "unit": "lb"}
